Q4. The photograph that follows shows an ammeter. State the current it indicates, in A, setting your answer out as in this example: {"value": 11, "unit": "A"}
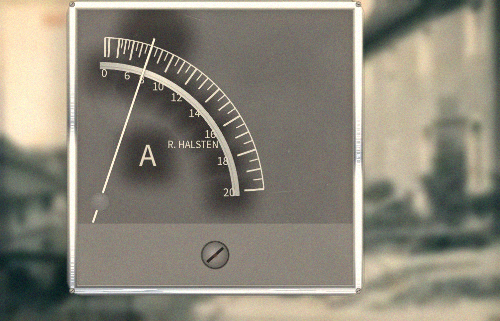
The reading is {"value": 8, "unit": "A"}
